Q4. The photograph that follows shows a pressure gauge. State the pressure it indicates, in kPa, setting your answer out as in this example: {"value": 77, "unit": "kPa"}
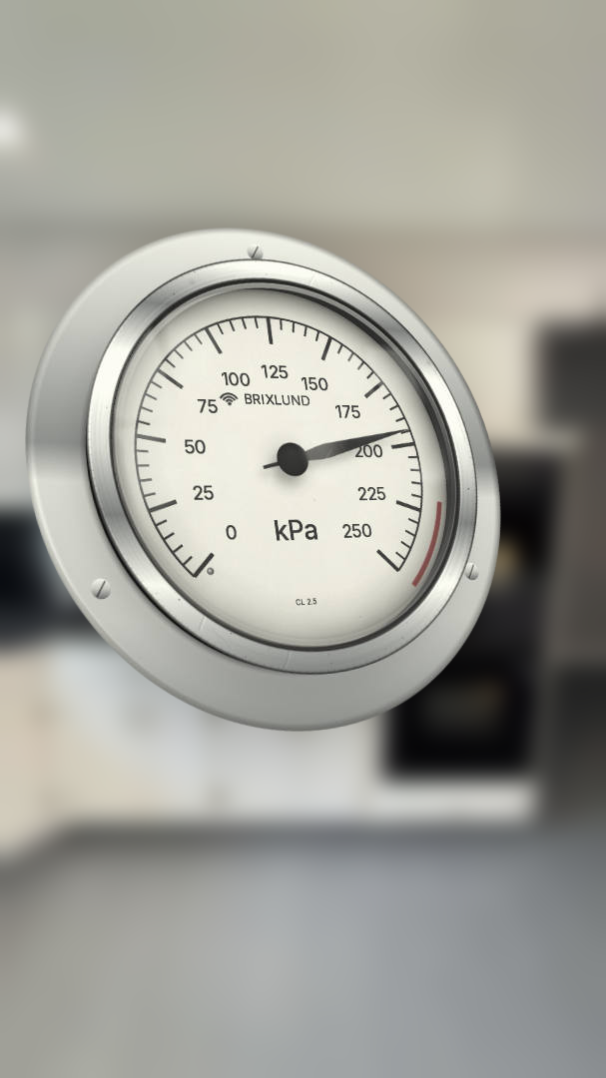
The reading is {"value": 195, "unit": "kPa"}
